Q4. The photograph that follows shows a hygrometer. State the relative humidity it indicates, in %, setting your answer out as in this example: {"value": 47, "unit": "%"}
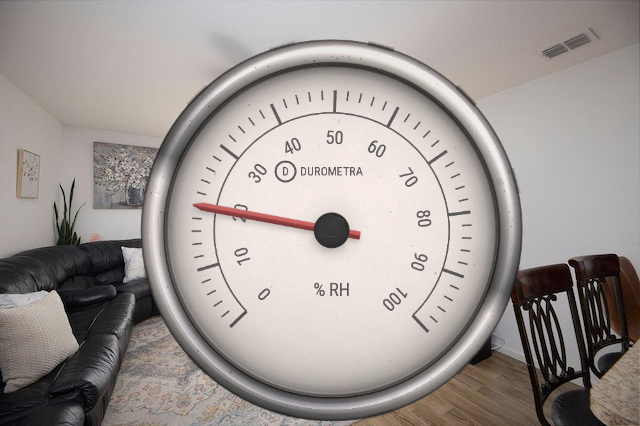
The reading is {"value": 20, "unit": "%"}
